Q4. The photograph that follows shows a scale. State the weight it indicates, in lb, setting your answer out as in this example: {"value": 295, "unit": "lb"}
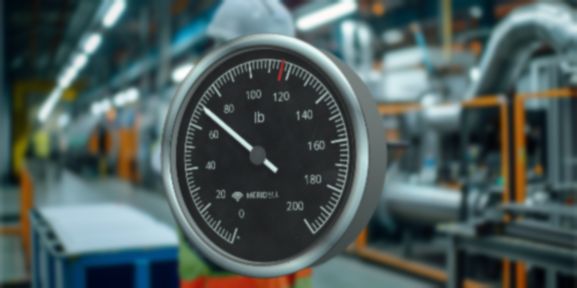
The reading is {"value": 70, "unit": "lb"}
